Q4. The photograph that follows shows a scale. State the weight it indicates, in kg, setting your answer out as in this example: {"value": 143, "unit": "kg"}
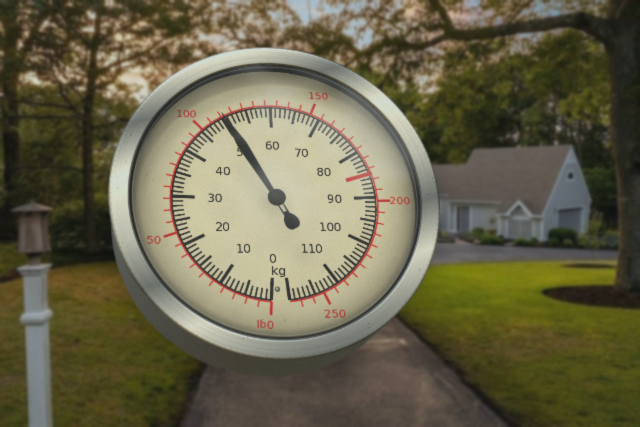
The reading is {"value": 50, "unit": "kg"}
